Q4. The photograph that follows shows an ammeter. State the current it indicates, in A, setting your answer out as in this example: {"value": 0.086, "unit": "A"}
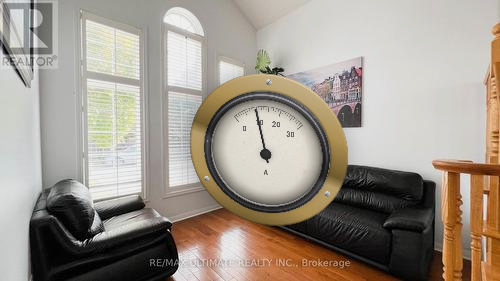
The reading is {"value": 10, "unit": "A"}
